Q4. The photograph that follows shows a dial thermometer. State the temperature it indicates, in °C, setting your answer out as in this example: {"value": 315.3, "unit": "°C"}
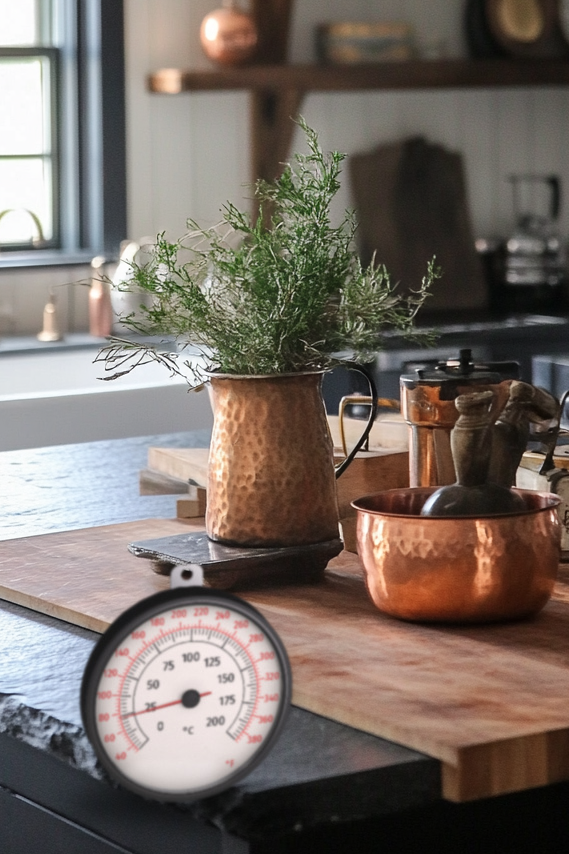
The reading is {"value": 25, "unit": "°C"}
